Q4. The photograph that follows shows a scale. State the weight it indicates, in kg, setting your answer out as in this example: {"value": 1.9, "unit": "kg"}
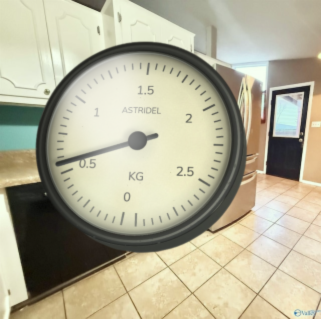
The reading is {"value": 0.55, "unit": "kg"}
